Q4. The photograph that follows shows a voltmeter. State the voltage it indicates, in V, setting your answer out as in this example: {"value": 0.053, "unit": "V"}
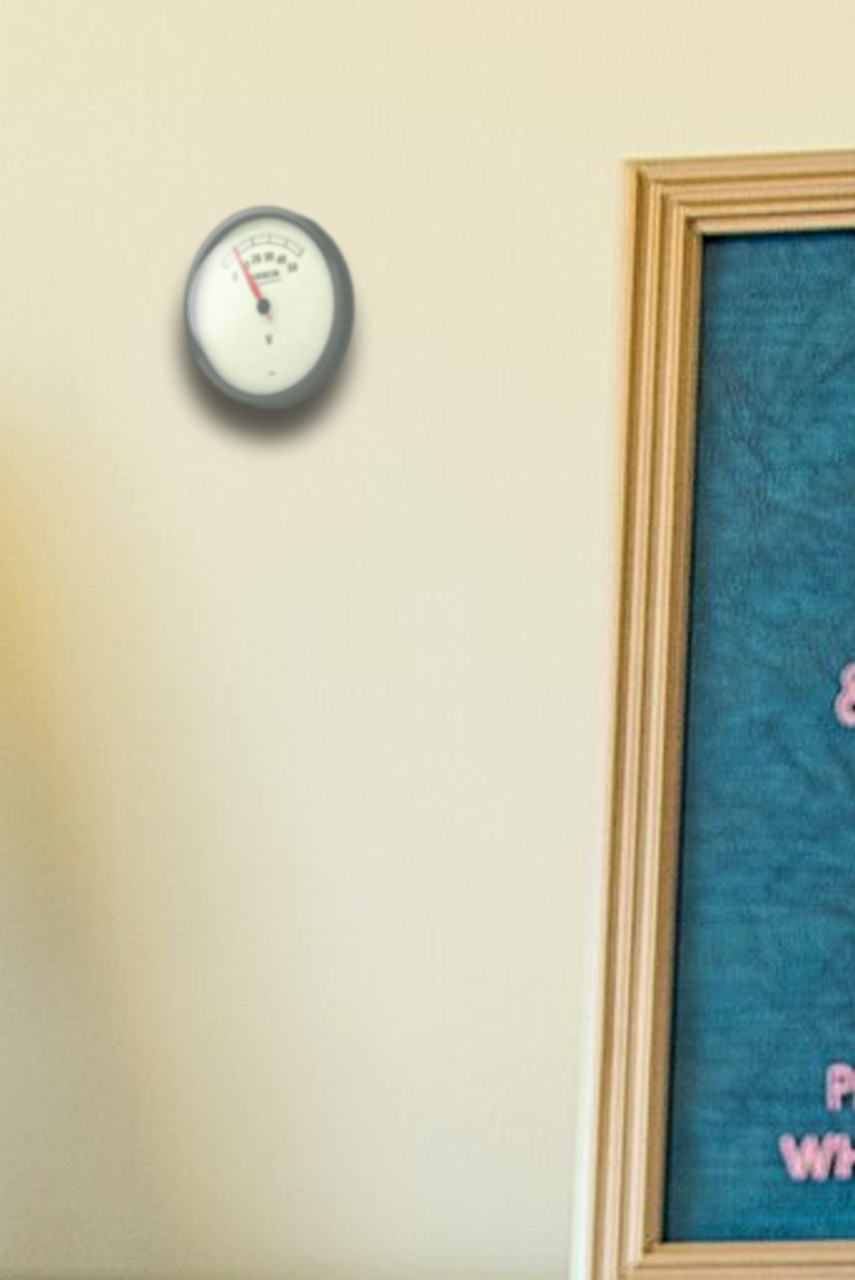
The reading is {"value": 10, "unit": "V"}
